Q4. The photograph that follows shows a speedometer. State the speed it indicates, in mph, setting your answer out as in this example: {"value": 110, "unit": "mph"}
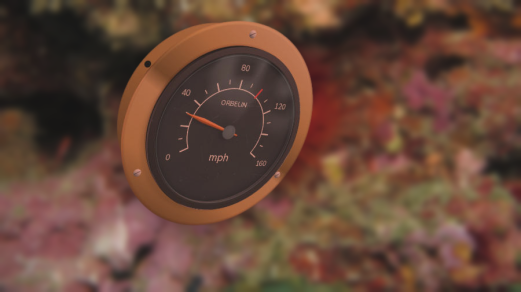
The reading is {"value": 30, "unit": "mph"}
